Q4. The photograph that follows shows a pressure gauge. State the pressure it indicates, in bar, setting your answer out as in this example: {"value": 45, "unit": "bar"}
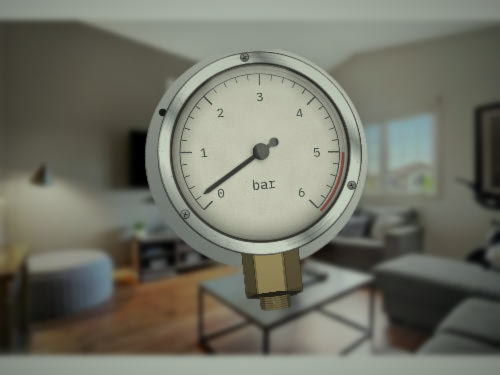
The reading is {"value": 0.2, "unit": "bar"}
